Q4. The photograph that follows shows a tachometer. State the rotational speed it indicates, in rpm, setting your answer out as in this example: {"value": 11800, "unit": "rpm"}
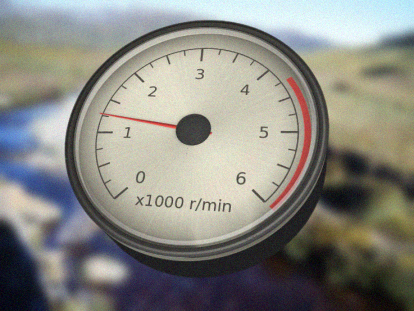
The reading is {"value": 1250, "unit": "rpm"}
